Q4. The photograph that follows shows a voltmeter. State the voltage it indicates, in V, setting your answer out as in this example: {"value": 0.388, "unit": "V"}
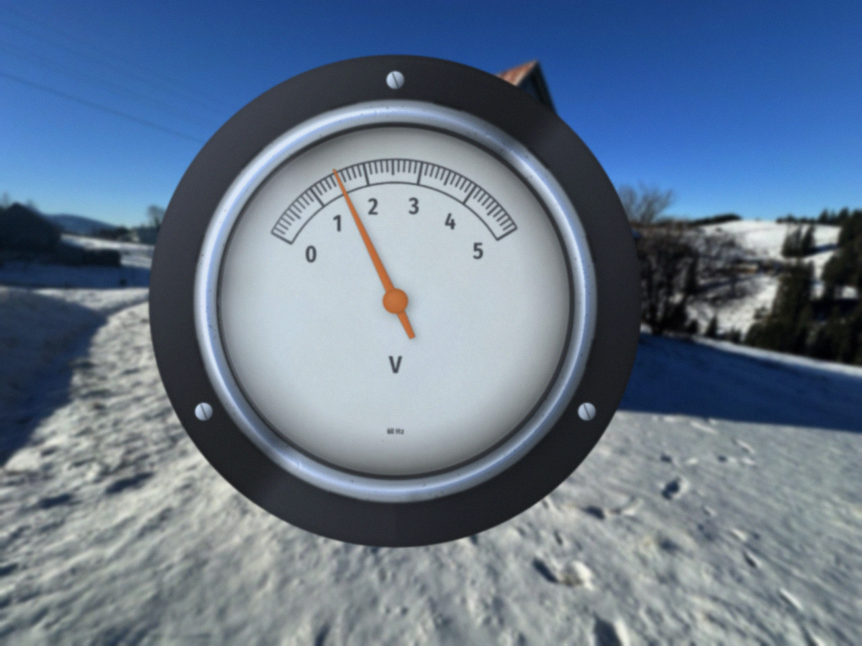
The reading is {"value": 1.5, "unit": "V"}
